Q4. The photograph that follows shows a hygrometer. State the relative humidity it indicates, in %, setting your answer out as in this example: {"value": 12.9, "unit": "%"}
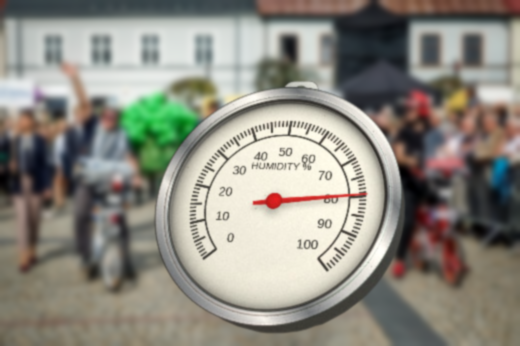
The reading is {"value": 80, "unit": "%"}
